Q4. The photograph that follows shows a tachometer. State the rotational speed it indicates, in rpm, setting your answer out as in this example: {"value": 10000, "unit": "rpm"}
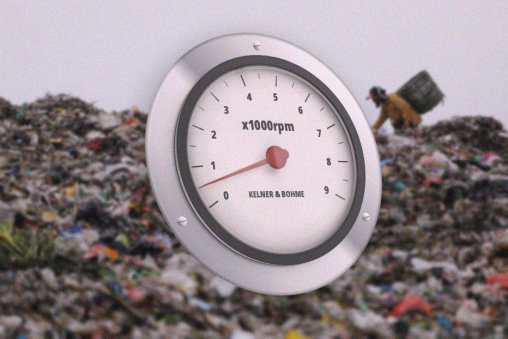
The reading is {"value": 500, "unit": "rpm"}
